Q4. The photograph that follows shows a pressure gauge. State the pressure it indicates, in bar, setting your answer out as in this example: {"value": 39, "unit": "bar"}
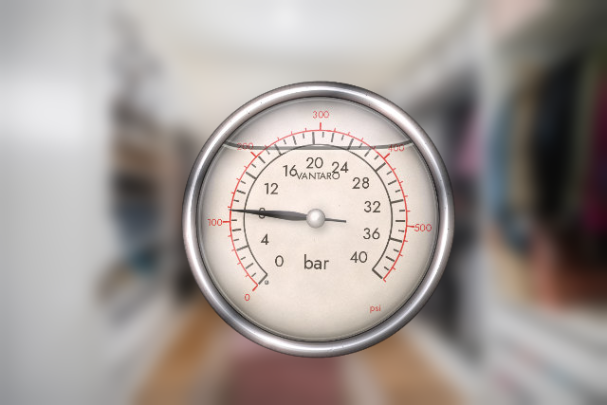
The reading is {"value": 8, "unit": "bar"}
